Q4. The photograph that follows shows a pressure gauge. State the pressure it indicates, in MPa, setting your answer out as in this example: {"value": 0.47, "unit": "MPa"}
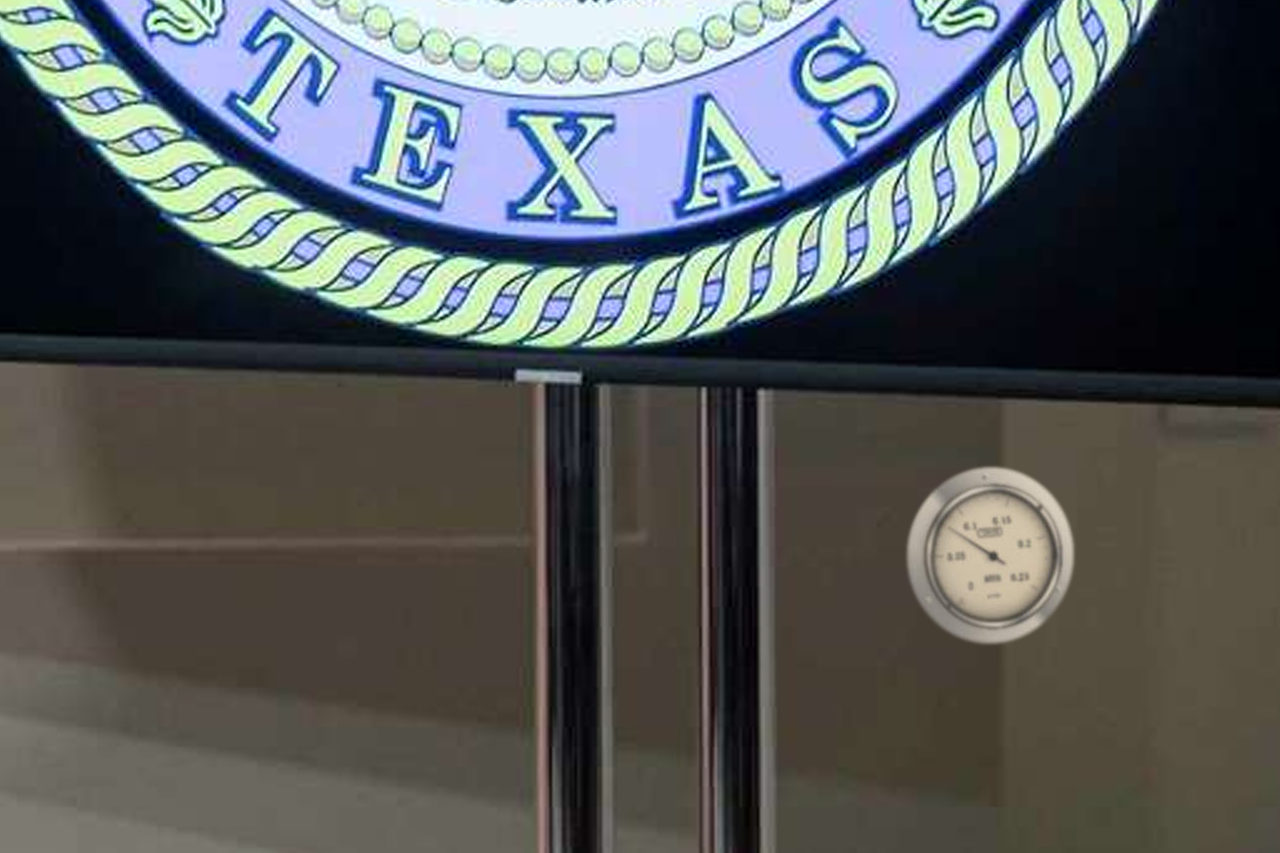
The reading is {"value": 0.08, "unit": "MPa"}
